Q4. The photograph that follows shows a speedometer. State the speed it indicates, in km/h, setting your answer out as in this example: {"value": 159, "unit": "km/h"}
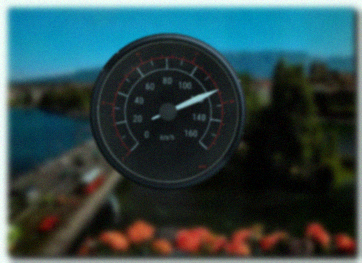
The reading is {"value": 120, "unit": "km/h"}
